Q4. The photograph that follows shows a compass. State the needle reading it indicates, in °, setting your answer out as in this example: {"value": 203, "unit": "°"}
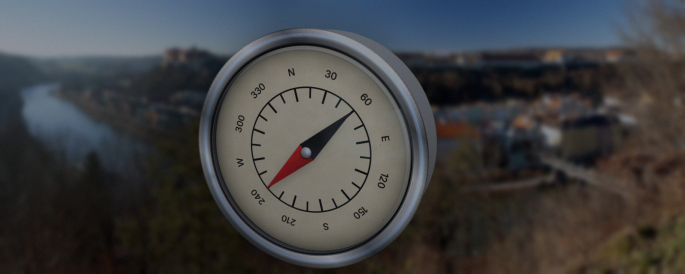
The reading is {"value": 240, "unit": "°"}
